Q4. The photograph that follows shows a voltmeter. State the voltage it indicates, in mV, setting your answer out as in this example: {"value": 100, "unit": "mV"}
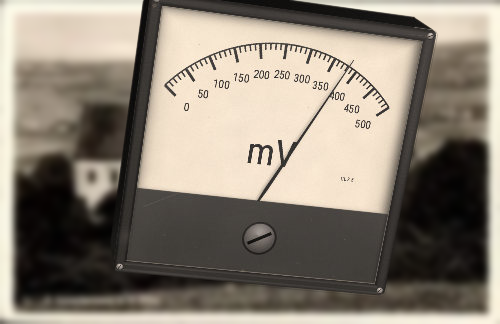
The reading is {"value": 380, "unit": "mV"}
